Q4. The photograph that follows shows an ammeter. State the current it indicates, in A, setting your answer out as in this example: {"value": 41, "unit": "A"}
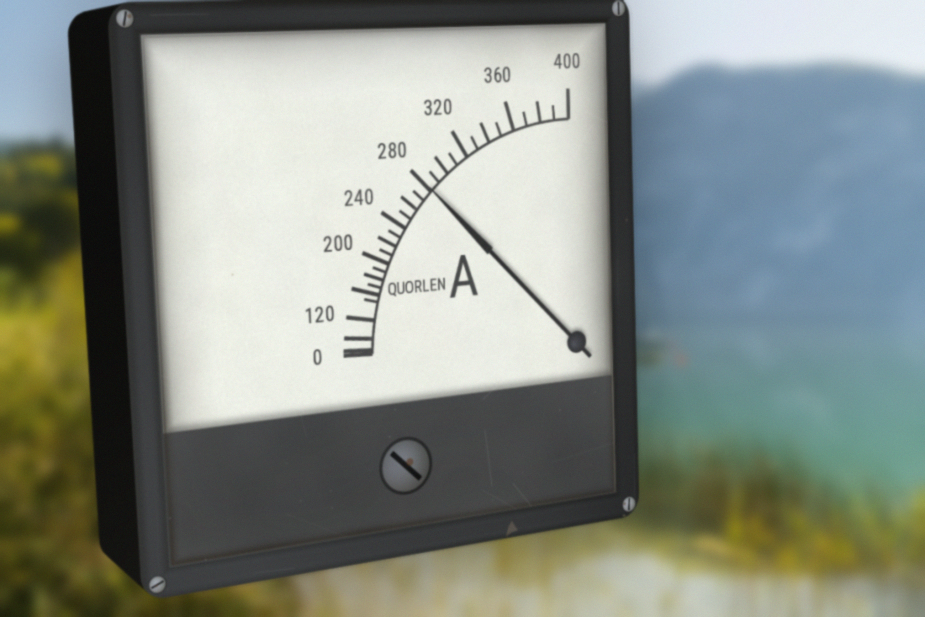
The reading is {"value": 280, "unit": "A"}
